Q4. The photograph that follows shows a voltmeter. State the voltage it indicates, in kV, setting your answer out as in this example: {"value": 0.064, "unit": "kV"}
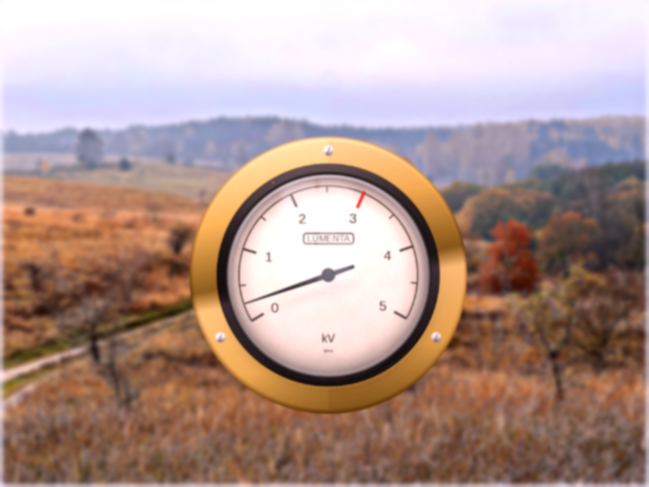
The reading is {"value": 0.25, "unit": "kV"}
